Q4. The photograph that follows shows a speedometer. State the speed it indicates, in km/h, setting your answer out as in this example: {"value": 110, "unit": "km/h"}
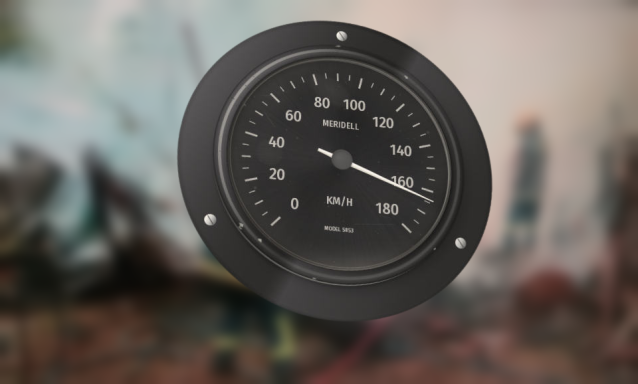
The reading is {"value": 165, "unit": "km/h"}
